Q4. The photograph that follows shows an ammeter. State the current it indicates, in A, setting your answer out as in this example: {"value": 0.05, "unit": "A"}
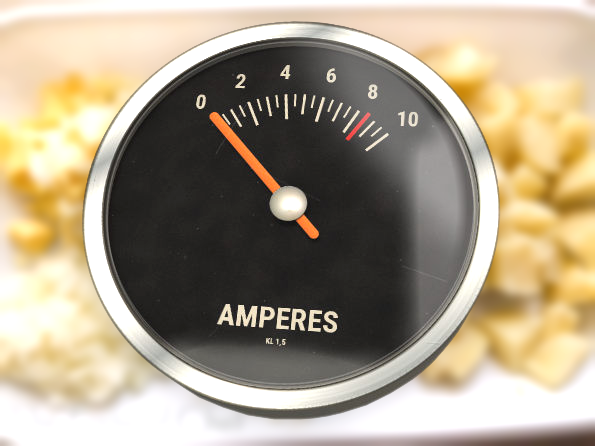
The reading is {"value": 0, "unit": "A"}
